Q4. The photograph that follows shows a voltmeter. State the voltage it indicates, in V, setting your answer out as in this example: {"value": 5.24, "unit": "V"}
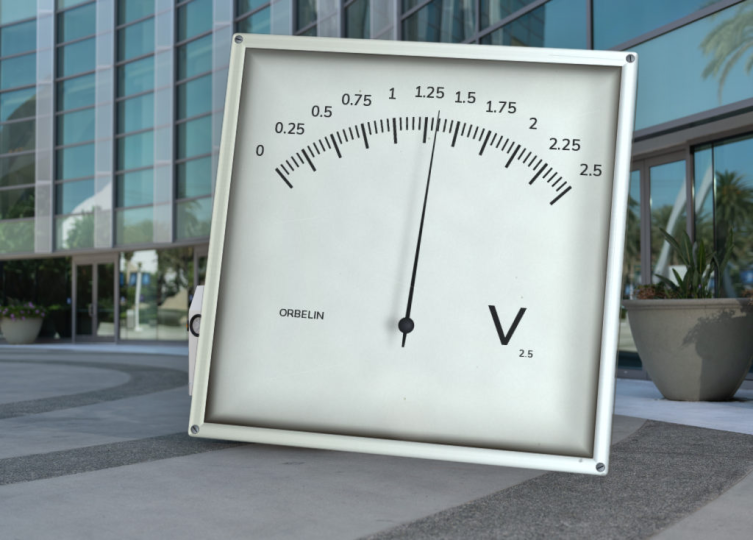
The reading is {"value": 1.35, "unit": "V"}
